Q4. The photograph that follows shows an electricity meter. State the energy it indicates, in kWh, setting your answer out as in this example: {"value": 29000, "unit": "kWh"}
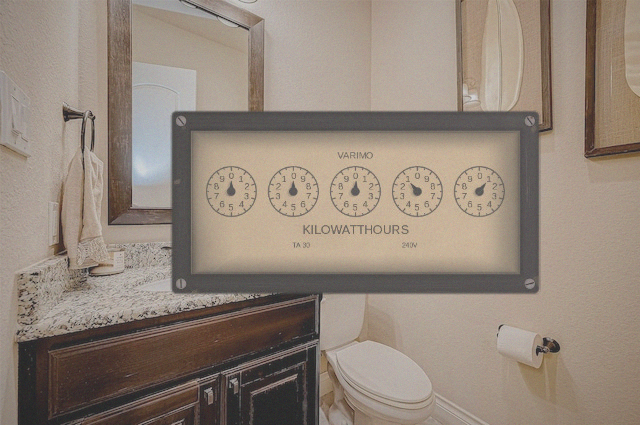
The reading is {"value": 11, "unit": "kWh"}
